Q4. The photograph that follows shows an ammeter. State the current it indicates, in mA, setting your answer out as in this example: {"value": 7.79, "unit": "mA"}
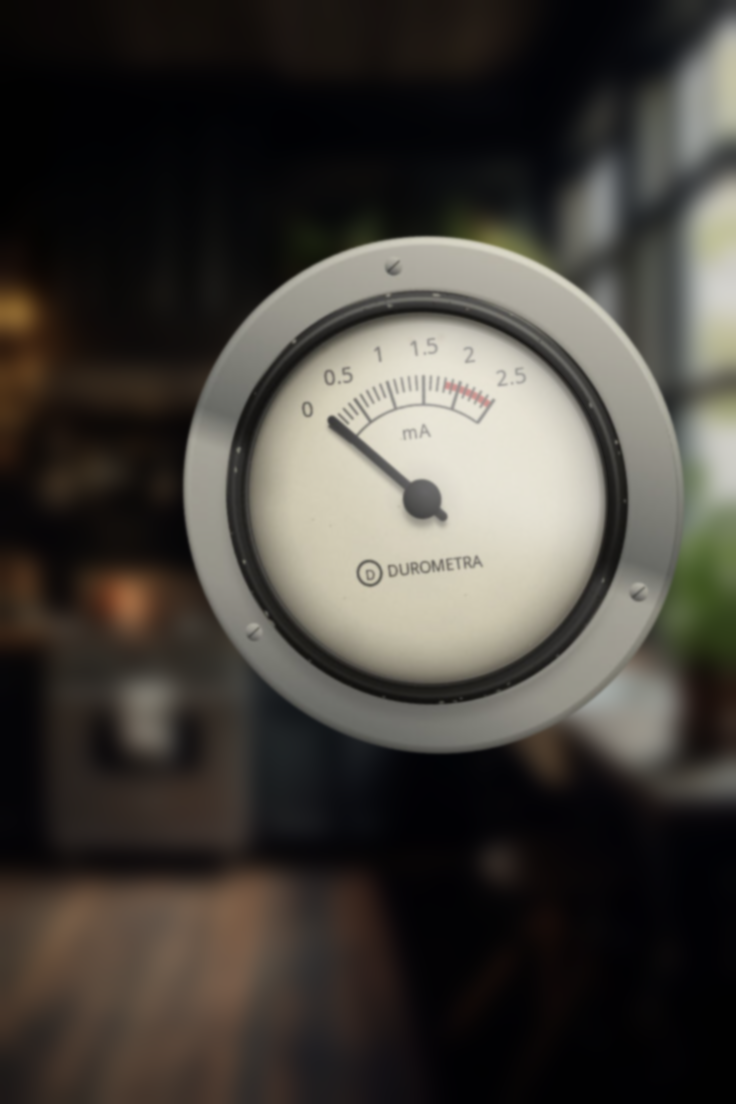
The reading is {"value": 0.1, "unit": "mA"}
